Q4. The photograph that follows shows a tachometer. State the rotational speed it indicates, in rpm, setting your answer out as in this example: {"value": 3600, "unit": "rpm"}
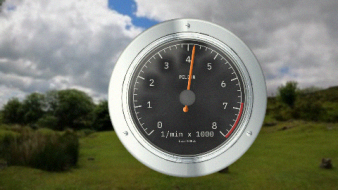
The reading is {"value": 4200, "unit": "rpm"}
